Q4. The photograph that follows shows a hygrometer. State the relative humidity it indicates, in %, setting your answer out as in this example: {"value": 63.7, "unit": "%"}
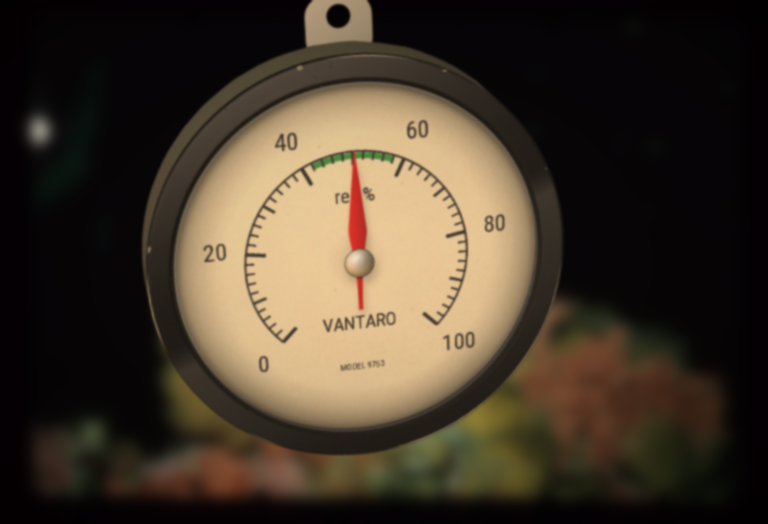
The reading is {"value": 50, "unit": "%"}
